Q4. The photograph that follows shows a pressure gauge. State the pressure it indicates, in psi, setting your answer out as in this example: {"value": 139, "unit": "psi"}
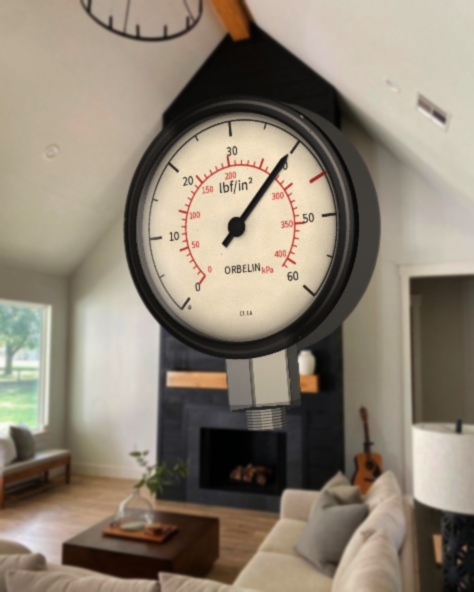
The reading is {"value": 40, "unit": "psi"}
